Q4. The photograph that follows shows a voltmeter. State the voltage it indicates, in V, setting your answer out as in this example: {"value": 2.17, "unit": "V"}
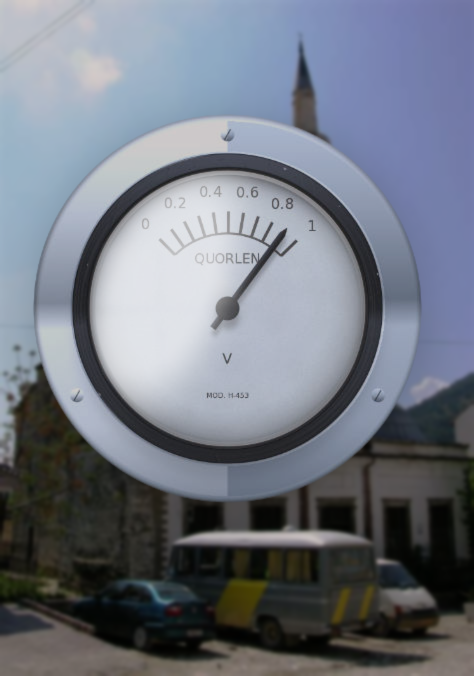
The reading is {"value": 0.9, "unit": "V"}
